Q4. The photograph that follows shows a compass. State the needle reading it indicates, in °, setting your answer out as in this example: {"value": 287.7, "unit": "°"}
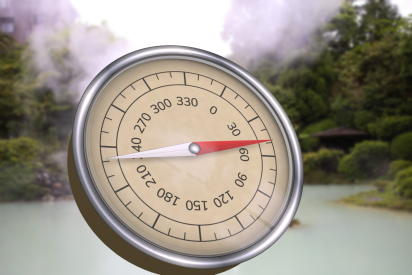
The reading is {"value": 50, "unit": "°"}
